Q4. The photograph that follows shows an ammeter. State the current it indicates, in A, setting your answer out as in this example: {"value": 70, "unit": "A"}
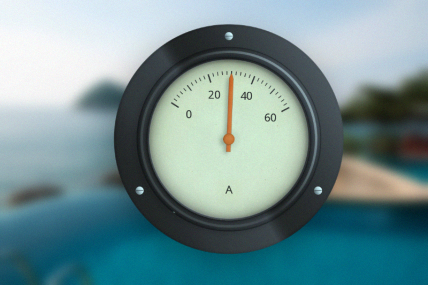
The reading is {"value": 30, "unit": "A"}
